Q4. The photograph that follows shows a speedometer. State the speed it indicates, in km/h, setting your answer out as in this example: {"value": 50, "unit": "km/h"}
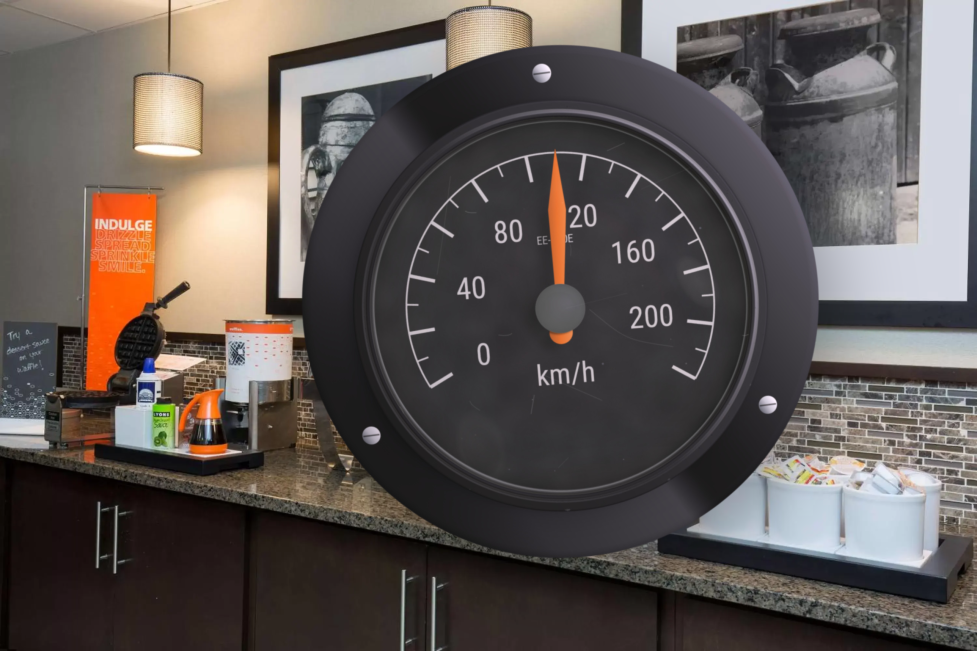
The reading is {"value": 110, "unit": "km/h"}
